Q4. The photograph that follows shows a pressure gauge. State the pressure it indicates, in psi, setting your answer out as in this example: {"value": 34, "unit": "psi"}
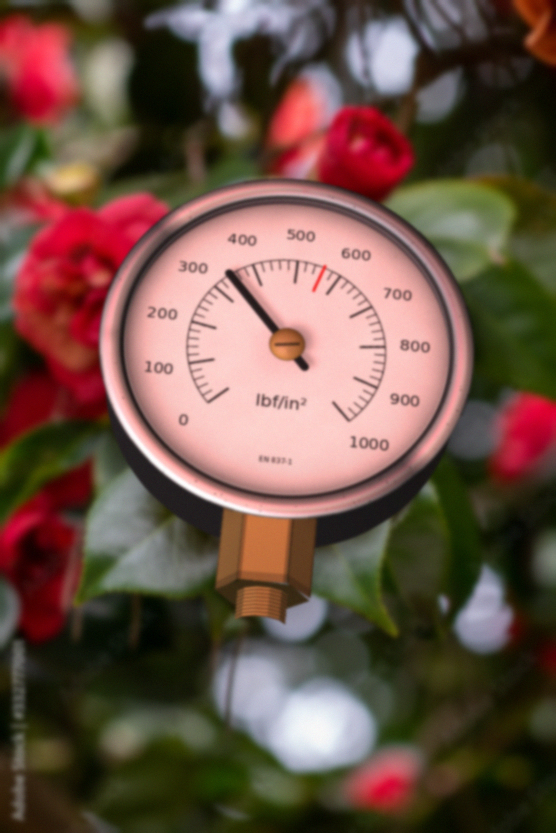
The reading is {"value": 340, "unit": "psi"}
